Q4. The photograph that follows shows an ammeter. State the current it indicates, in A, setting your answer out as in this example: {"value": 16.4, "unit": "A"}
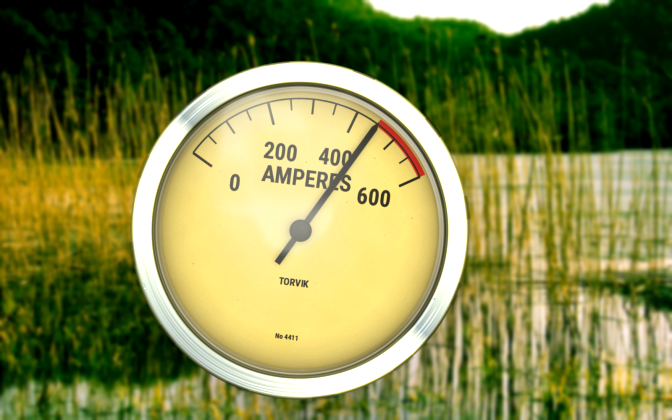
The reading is {"value": 450, "unit": "A"}
